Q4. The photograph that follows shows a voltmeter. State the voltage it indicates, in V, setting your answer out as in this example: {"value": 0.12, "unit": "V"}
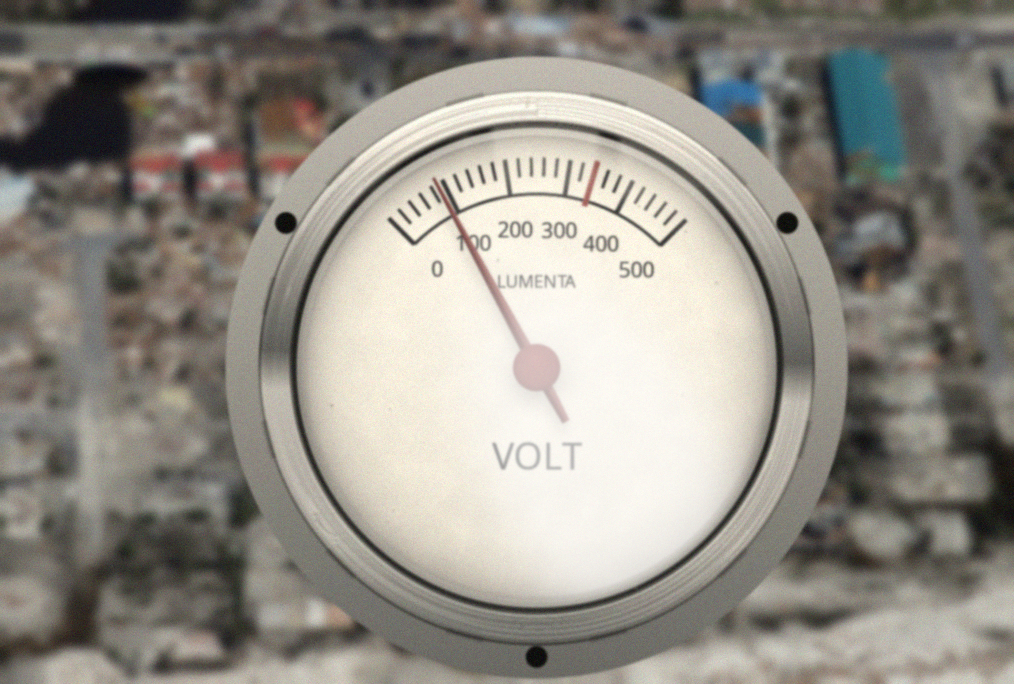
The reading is {"value": 90, "unit": "V"}
